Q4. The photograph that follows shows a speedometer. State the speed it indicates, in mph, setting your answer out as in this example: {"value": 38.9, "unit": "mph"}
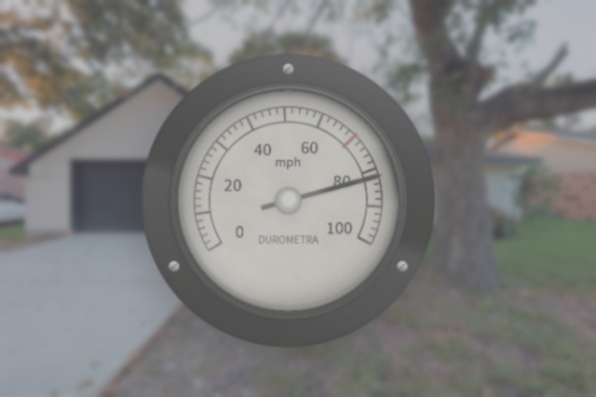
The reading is {"value": 82, "unit": "mph"}
